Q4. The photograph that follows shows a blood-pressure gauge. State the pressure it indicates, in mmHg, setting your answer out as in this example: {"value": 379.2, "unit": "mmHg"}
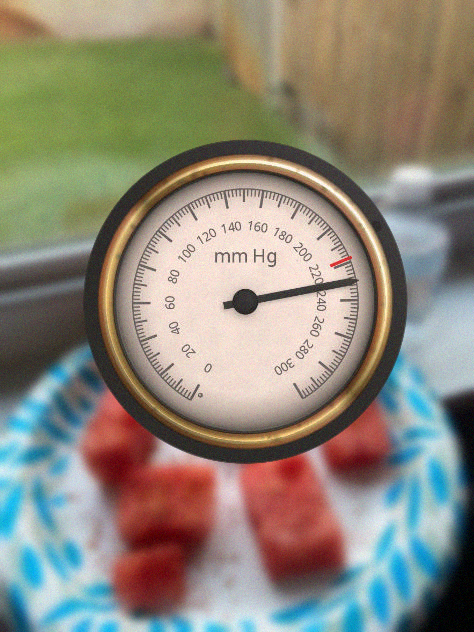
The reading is {"value": 230, "unit": "mmHg"}
